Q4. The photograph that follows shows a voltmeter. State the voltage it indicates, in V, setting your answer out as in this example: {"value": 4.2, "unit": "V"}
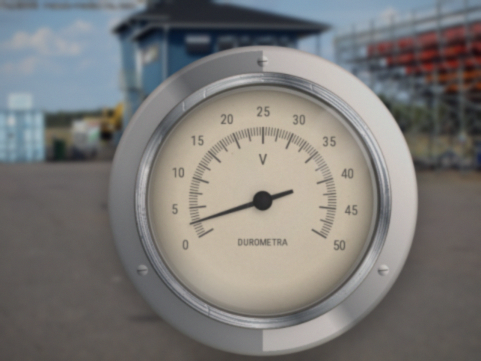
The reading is {"value": 2.5, "unit": "V"}
